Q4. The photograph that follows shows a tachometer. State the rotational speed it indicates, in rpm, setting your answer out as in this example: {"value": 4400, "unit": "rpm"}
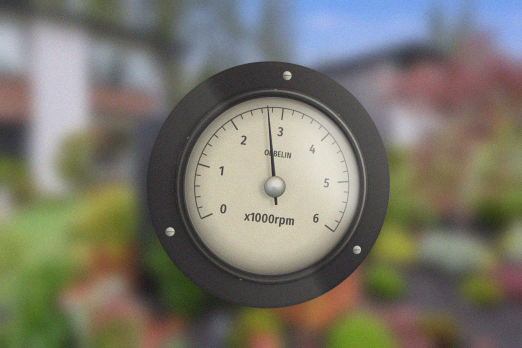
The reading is {"value": 2700, "unit": "rpm"}
